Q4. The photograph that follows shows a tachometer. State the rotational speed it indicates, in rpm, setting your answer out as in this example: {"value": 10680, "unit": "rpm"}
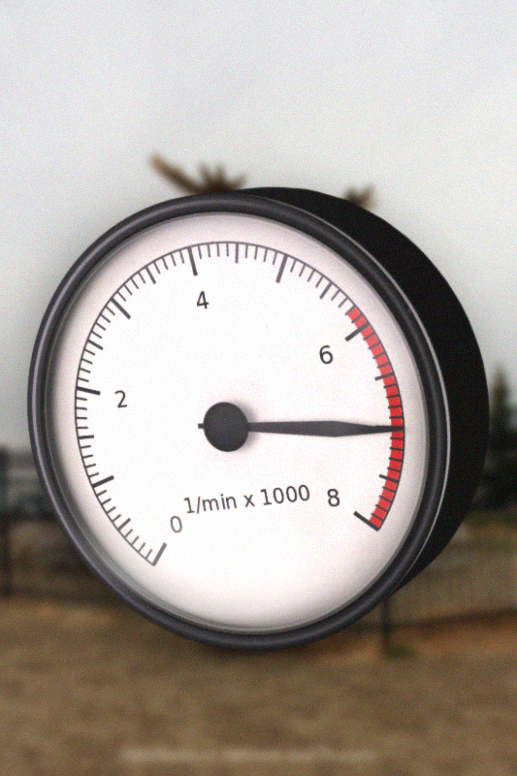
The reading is {"value": 7000, "unit": "rpm"}
